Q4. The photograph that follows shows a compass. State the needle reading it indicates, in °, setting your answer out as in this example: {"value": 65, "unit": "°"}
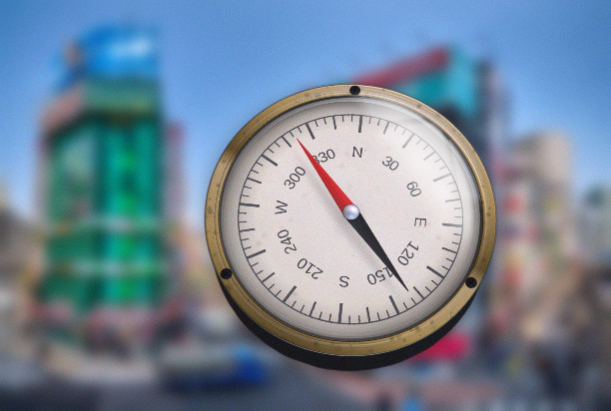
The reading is {"value": 320, "unit": "°"}
